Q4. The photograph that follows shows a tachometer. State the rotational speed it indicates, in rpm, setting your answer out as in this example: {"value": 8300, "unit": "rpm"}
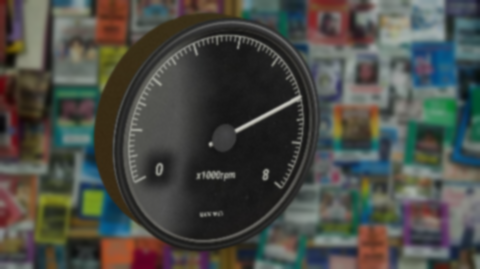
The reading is {"value": 6000, "unit": "rpm"}
